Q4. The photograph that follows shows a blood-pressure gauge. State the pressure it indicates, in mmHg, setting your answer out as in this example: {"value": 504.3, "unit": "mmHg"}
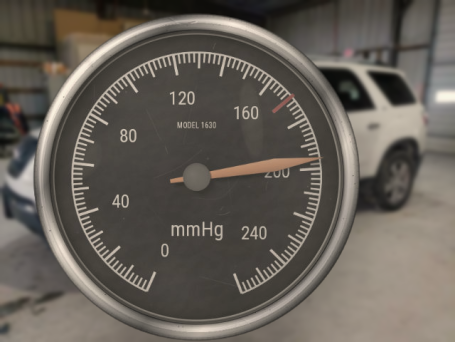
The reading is {"value": 196, "unit": "mmHg"}
